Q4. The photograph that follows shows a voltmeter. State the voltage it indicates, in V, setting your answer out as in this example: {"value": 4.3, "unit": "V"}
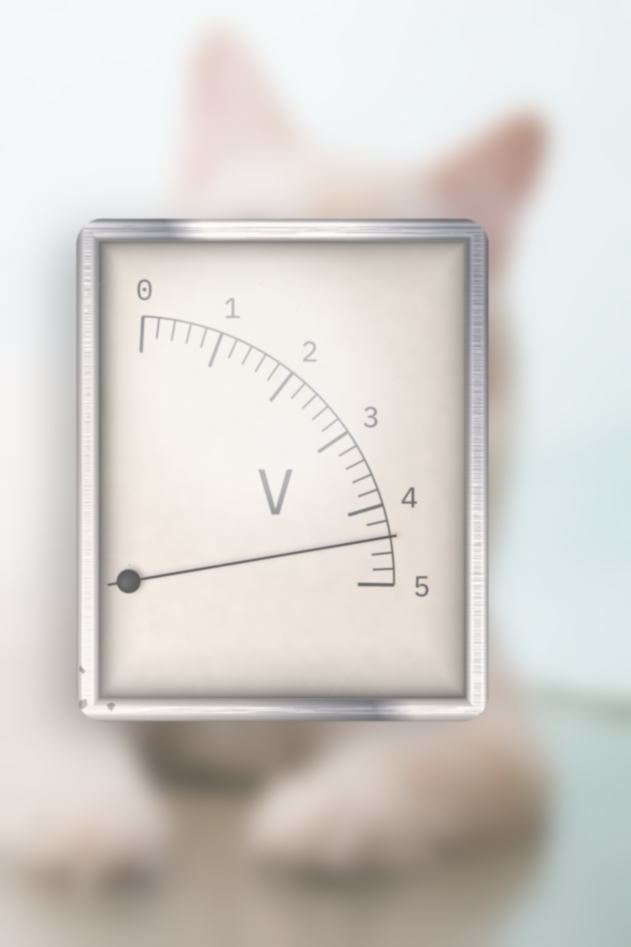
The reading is {"value": 4.4, "unit": "V"}
